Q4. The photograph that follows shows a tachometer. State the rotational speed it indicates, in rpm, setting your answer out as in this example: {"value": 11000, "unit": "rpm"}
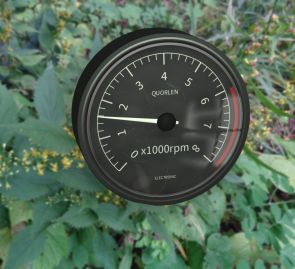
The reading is {"value": 1600, "unit": "rpm"}
